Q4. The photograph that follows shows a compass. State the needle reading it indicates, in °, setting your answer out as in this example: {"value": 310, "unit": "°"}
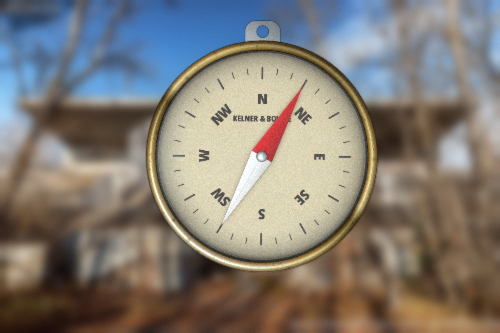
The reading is {"value": 30, "unit": "°"}
